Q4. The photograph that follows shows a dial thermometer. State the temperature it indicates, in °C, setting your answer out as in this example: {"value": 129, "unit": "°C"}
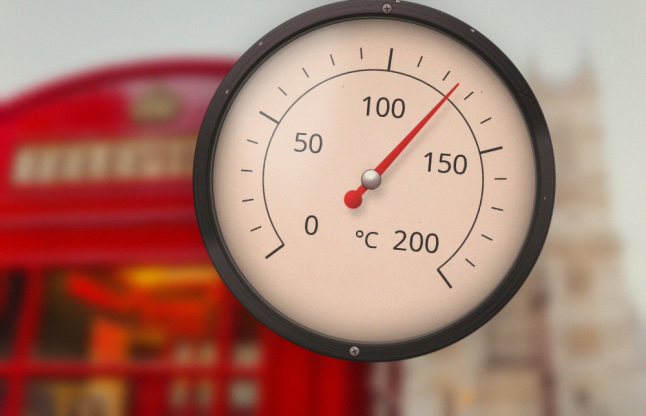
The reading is {"value": 125, "unit": "°C"}
